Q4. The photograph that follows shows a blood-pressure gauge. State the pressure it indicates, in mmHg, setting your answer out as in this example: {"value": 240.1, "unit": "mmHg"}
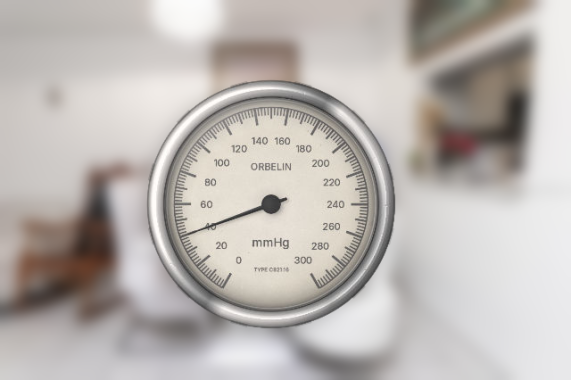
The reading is {"value": 40, "unit": "mmHg"}
